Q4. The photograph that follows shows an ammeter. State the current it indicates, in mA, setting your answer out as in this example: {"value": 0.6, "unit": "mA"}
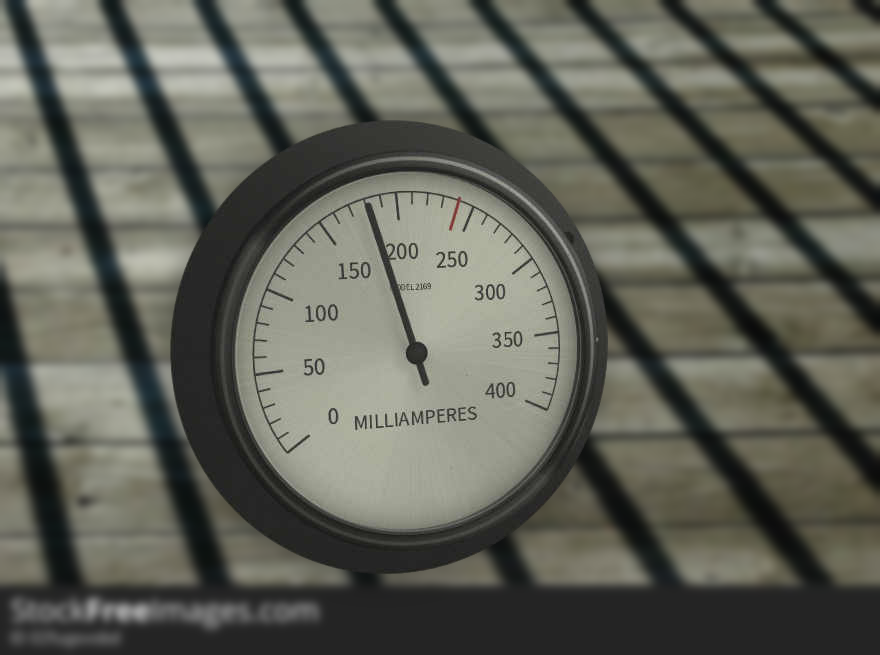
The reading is {"value": 180, "unit": "mA"}
